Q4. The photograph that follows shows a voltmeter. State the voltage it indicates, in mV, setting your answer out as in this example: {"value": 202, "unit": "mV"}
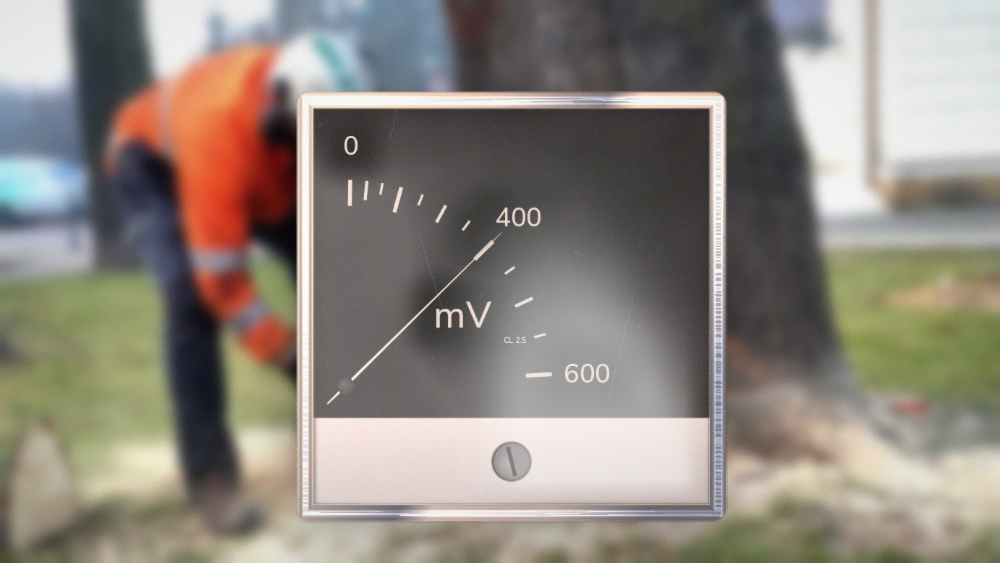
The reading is {"value": 400, "unit": "mV"}
